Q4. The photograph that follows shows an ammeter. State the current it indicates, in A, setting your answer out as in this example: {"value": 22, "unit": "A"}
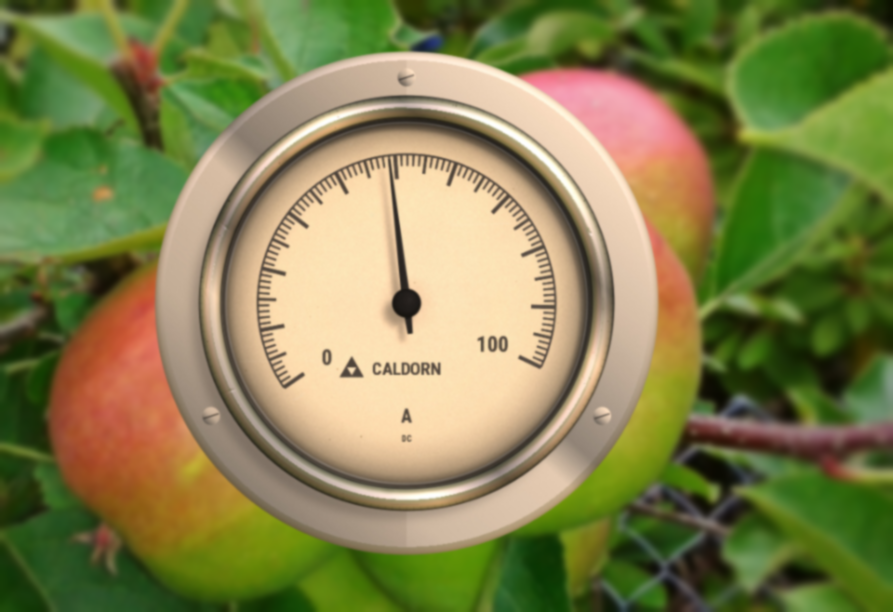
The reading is {"value": 49, "unit": "A"}
